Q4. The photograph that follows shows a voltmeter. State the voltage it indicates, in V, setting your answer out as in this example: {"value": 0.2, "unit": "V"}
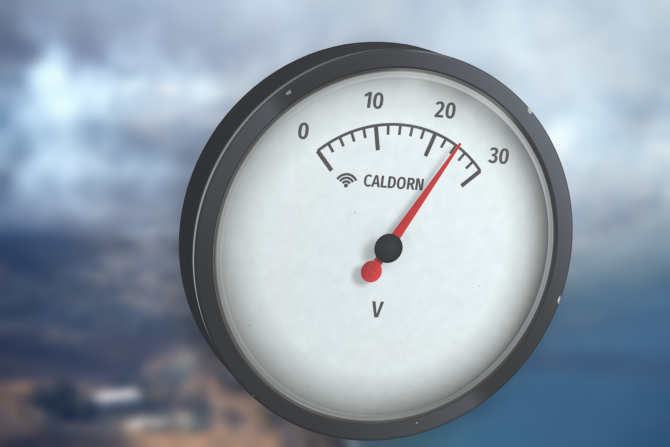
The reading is {"value": 24, "unit": "V"}
